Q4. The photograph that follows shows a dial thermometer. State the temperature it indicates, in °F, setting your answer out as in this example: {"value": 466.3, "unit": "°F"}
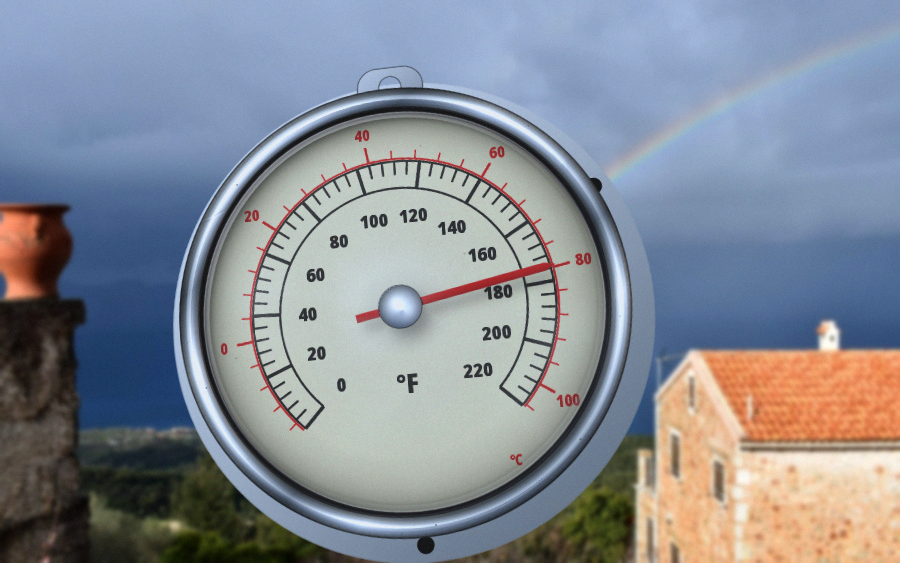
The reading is {"value": 176, "unit": "°F"}
